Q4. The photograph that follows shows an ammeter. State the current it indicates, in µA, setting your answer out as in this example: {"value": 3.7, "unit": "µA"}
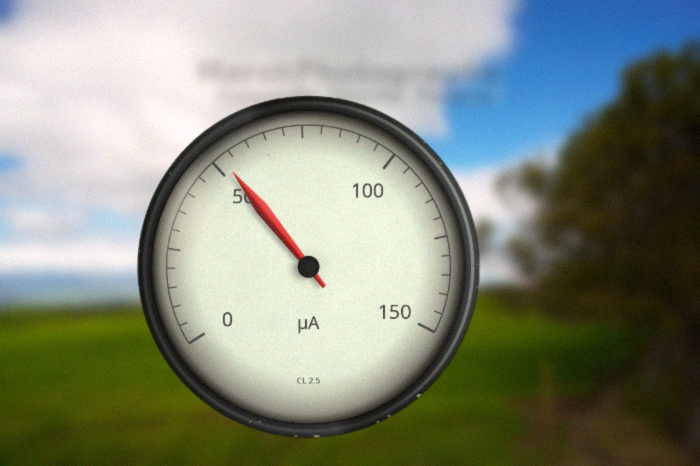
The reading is {"value": 52.5, "unit": "µA"}
